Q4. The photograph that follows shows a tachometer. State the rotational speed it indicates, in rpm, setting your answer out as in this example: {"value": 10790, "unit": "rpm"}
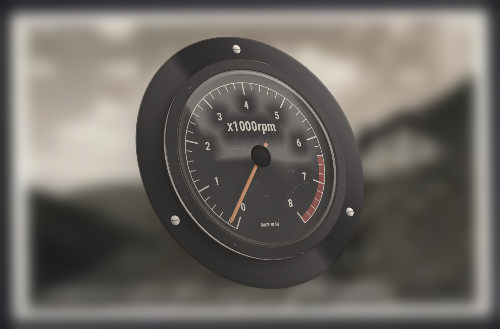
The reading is {"value": 200, "unit": "rpm"}
